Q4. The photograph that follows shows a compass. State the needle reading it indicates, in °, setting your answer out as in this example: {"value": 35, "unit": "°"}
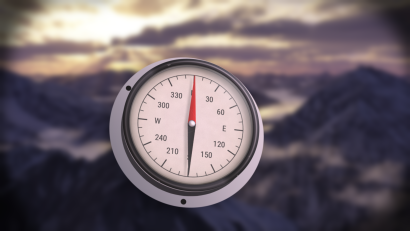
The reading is {"value": 0, "unit": "°"}
